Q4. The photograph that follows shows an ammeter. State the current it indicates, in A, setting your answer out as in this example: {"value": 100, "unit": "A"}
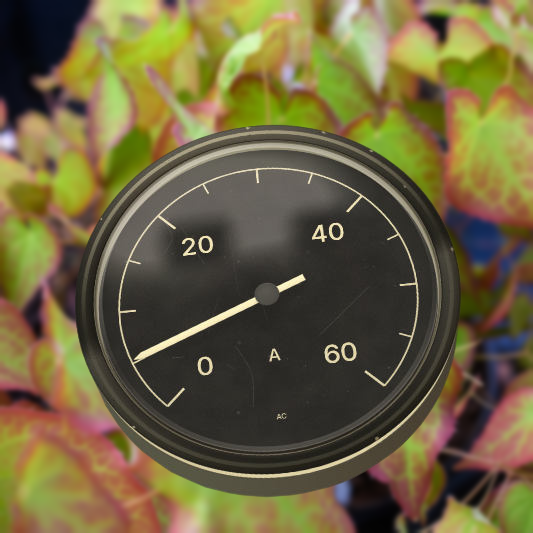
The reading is {"value": 5, "unit": "A"}
